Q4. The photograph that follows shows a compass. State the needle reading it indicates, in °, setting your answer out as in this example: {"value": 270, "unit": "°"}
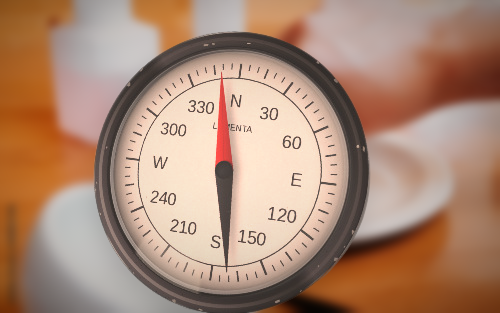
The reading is {"value": 350, "unit": "°"}
